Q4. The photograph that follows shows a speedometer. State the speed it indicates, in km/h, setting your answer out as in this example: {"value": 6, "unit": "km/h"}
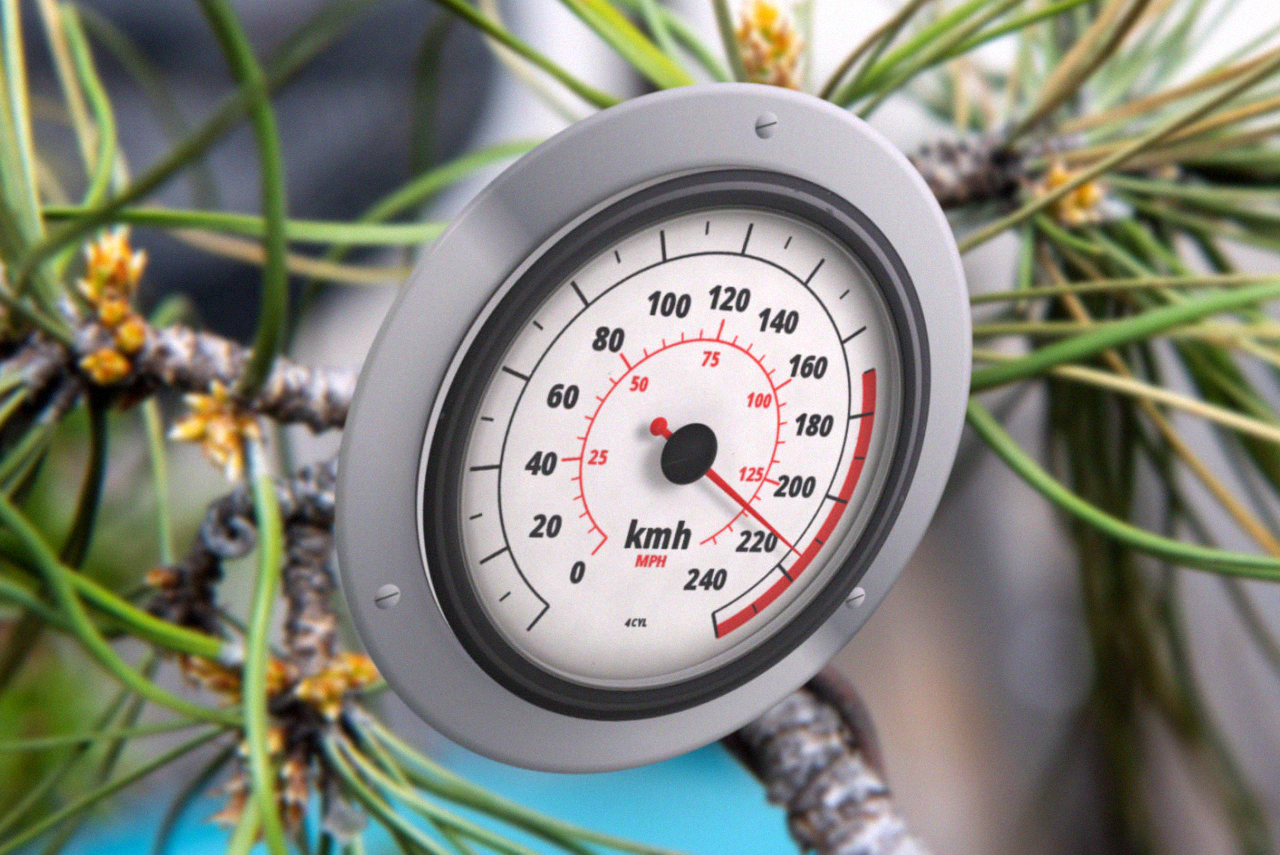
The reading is {"value": 215, "unit": "km/h"}
